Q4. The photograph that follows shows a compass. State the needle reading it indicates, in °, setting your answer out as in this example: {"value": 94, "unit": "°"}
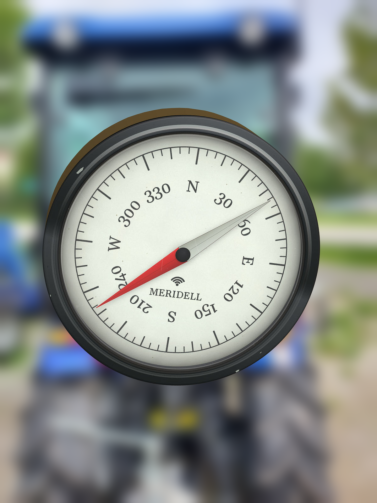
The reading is {"value": 230, "unit": "°"}
